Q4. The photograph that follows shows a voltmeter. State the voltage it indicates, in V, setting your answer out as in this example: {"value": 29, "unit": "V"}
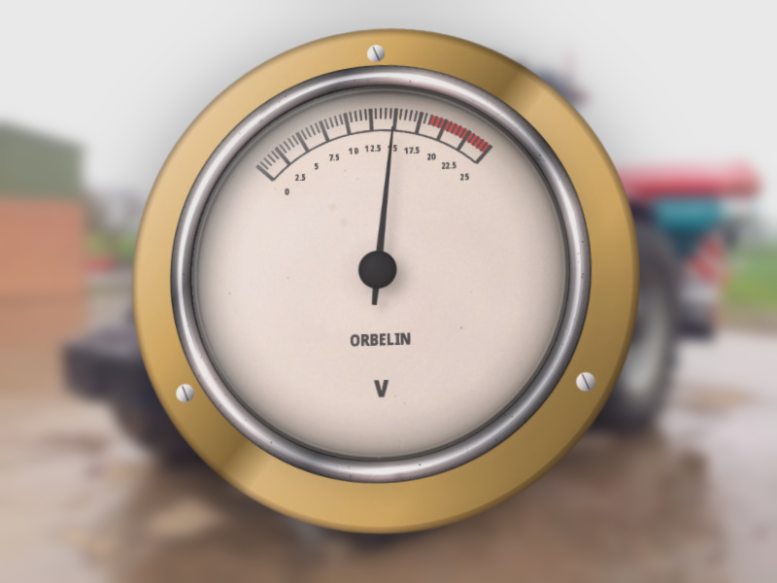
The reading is {"value": 15, "unit": "V"}
